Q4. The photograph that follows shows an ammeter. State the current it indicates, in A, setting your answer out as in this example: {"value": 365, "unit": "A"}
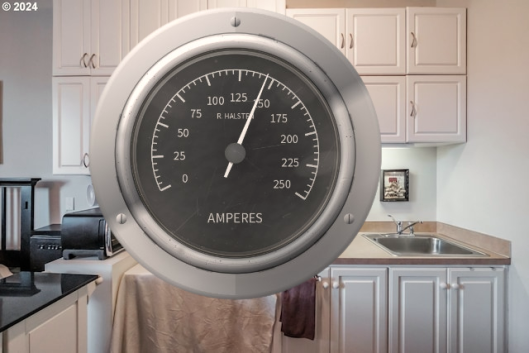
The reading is {"value": 145, "unit": "A"}
